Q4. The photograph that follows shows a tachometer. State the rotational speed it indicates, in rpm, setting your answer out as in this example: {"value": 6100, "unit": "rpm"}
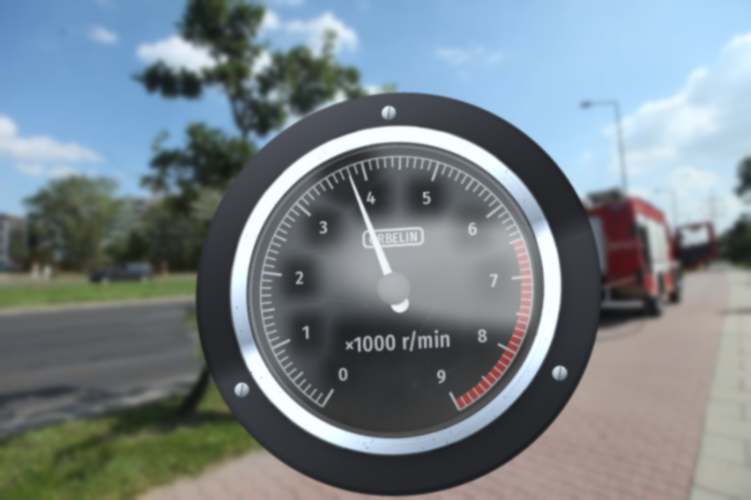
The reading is {"value": 3800, "unit": "rpm"}
